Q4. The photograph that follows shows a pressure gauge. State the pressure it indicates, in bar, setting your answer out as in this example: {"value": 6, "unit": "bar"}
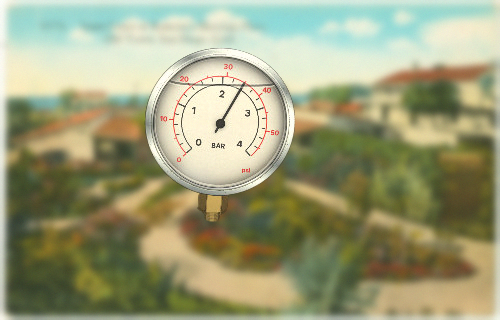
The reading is {"value": 2.4, "unit": "bar"}
